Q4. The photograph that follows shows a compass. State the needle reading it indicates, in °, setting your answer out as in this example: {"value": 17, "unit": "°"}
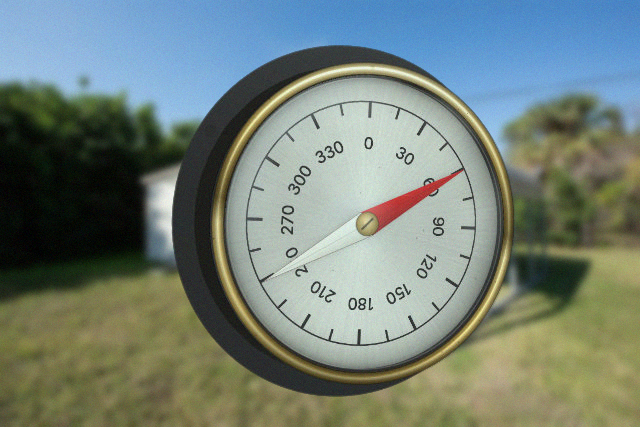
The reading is {"value": 60, "unit": "°"}
